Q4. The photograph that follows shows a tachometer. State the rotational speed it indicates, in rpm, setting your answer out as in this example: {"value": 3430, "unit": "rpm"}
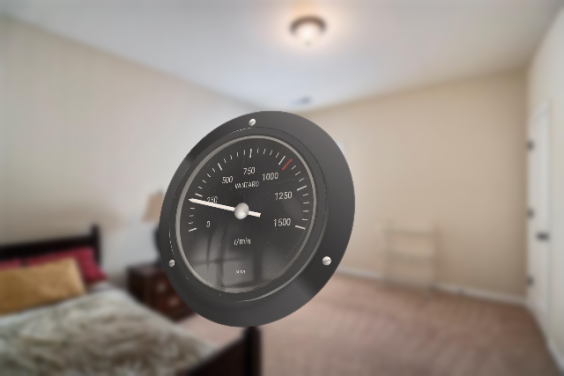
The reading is {"value": 200, "unit": "rpm"}
